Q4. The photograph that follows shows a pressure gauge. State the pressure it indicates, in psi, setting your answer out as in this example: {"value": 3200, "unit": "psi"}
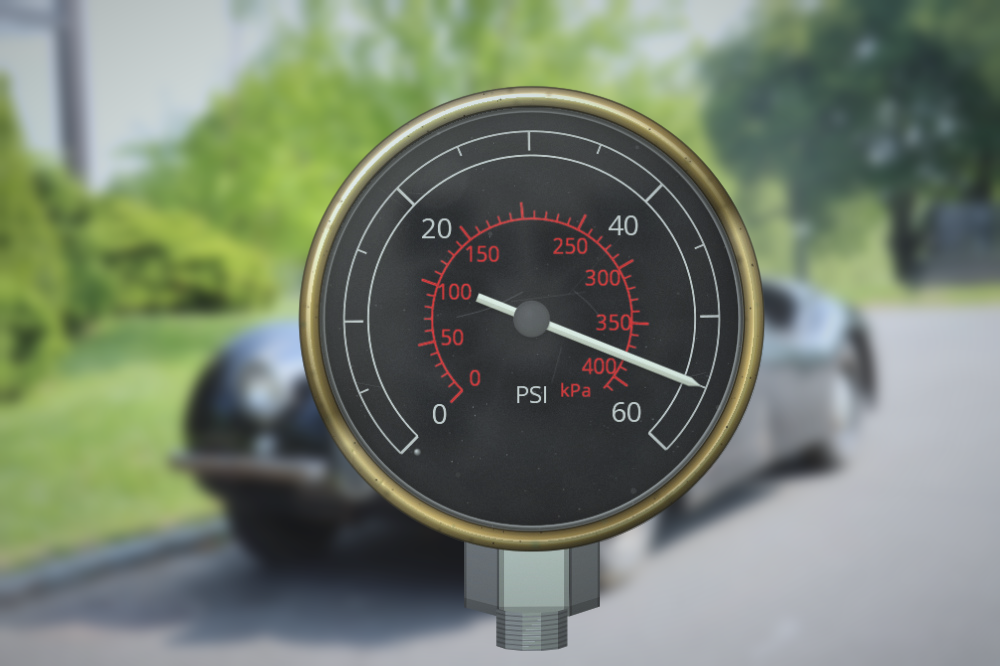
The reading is {"value": 55, "unit": "psi"}
